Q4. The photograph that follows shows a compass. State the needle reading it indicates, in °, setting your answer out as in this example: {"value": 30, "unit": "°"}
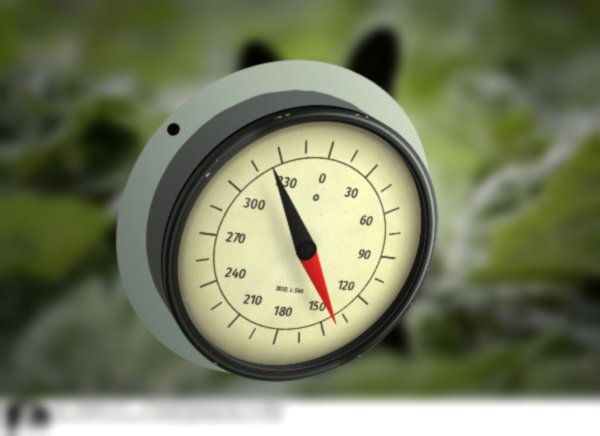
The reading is {"value": 142.5, "unit": "°"}
